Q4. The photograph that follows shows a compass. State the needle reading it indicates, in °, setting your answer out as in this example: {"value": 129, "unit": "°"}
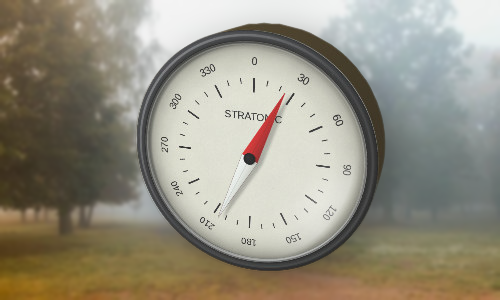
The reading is {"value": 25, "unit": "°"}
